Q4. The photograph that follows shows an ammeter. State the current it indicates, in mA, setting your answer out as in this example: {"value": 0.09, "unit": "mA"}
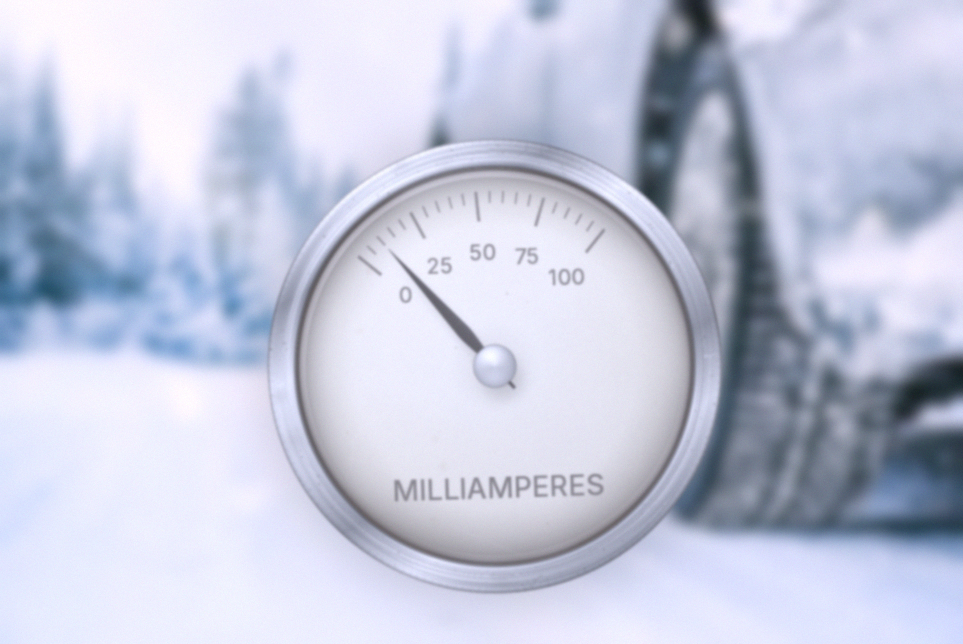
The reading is {"value": 10, "unit": "mA"}
